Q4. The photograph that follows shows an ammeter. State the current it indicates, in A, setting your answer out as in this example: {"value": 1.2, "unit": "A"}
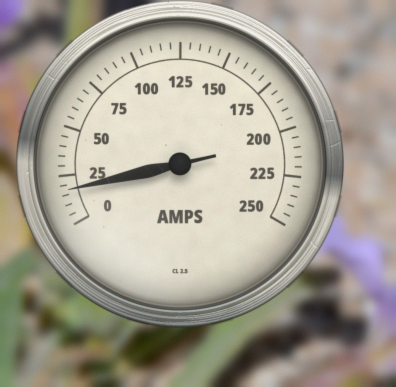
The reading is {"value": 17.5, "unit": "A"}
